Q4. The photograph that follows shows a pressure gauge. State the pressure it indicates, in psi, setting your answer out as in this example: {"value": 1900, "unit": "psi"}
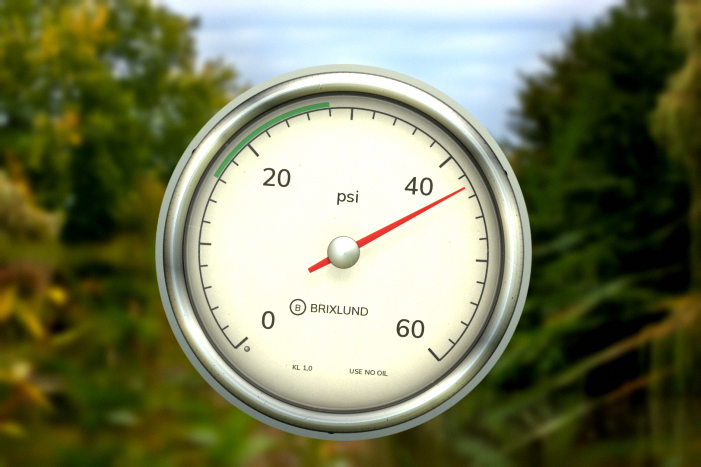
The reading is {"value": 43, "unit": "psi"}
